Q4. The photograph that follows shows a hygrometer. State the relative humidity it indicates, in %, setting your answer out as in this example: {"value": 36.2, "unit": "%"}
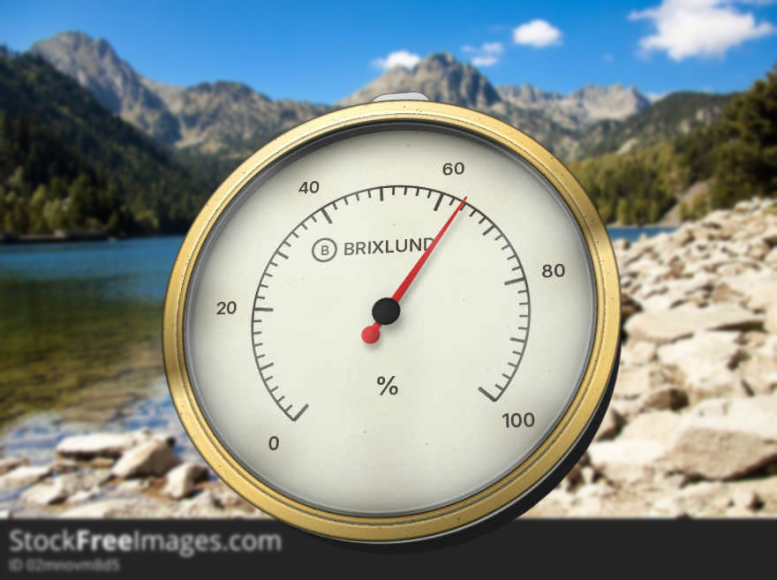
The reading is {"value": 64, "unit": "%"}
